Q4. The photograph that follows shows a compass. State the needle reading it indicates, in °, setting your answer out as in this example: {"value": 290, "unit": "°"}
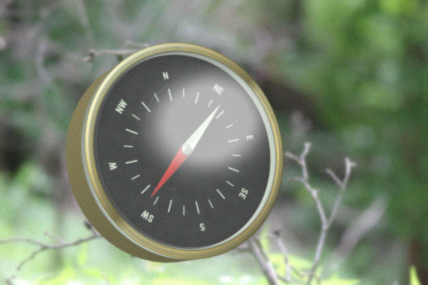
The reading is {"value": 232.5, "unit": "°"}
